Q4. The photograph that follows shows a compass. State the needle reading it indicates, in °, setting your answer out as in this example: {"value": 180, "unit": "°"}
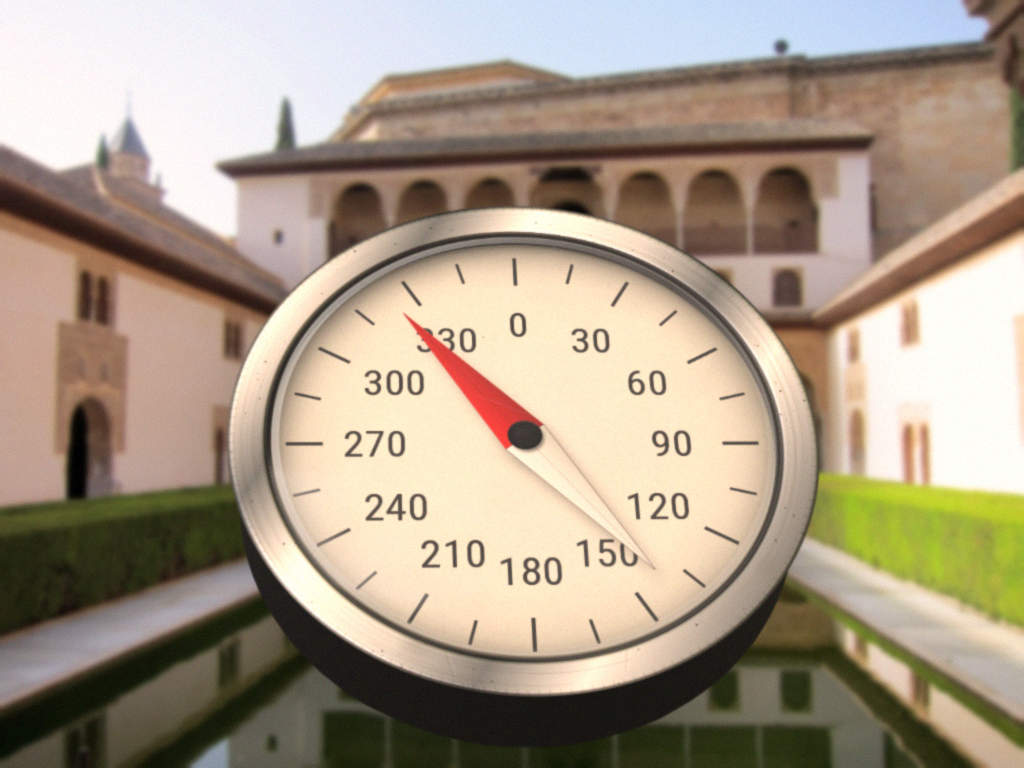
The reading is {"value": 322.5, "unit": "°"}
